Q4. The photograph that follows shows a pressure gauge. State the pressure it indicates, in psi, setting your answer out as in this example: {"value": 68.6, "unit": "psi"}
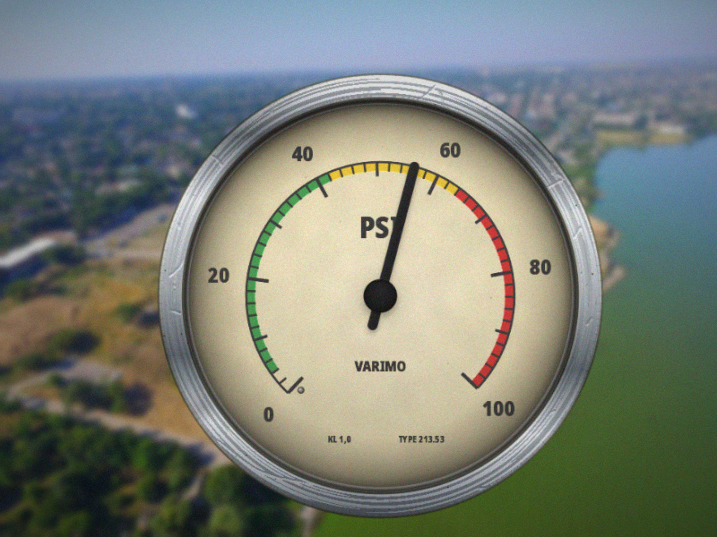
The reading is {"value": 56, "unit": "psi"}
